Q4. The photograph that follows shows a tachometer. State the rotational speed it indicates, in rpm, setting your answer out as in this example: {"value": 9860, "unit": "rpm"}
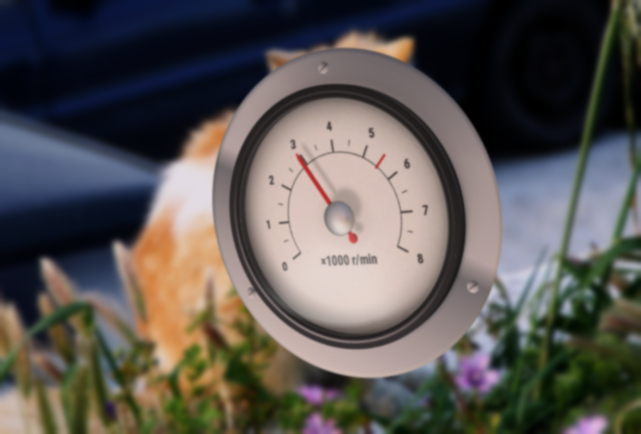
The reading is {"value": 3000, "unit": "rpm"}
